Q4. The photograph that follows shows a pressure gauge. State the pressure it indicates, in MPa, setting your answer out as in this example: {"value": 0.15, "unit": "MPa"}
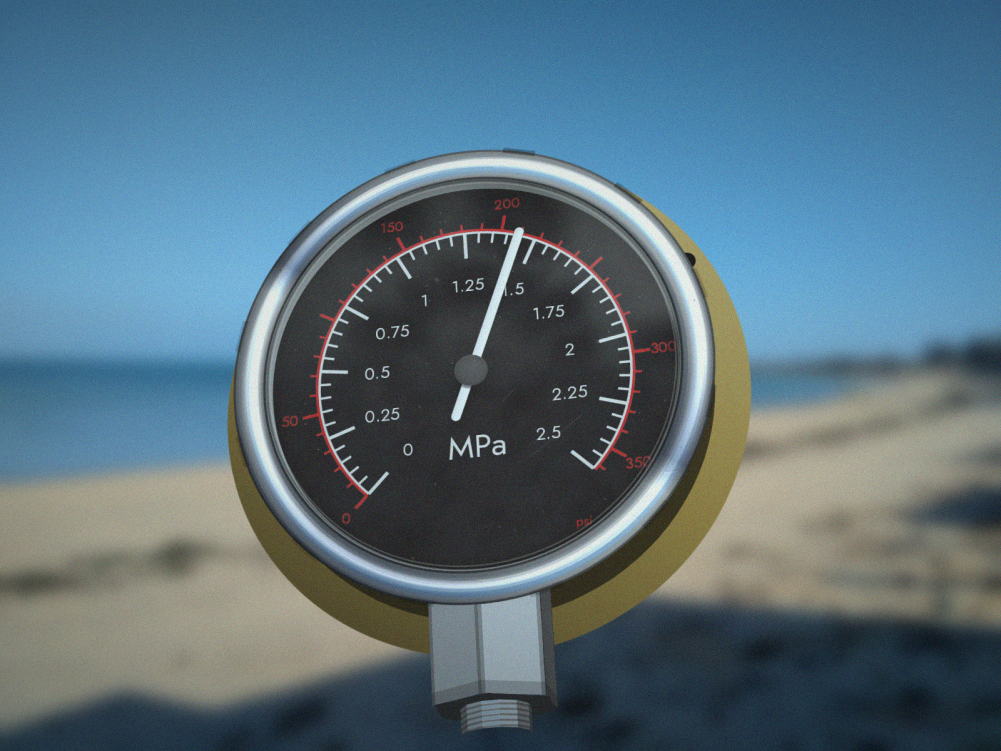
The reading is {"value": 1.45, "unit": "MPa"}
